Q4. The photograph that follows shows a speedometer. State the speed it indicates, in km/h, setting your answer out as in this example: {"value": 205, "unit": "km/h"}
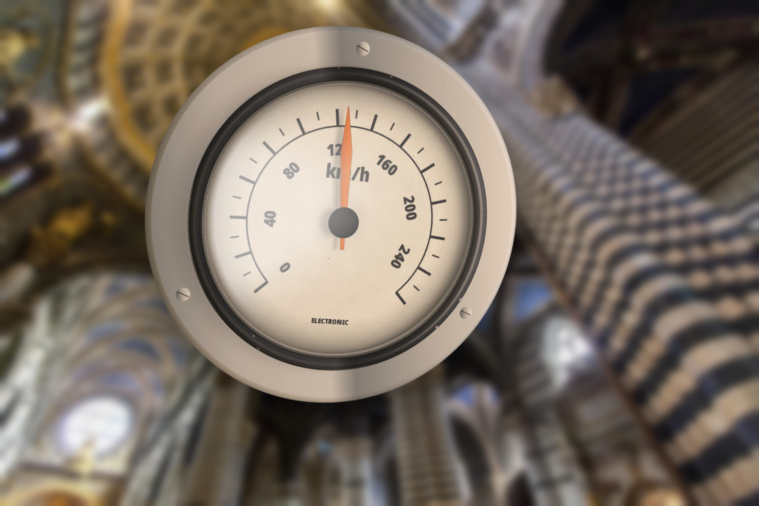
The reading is {"value": 125, "unit": "km/h"}
